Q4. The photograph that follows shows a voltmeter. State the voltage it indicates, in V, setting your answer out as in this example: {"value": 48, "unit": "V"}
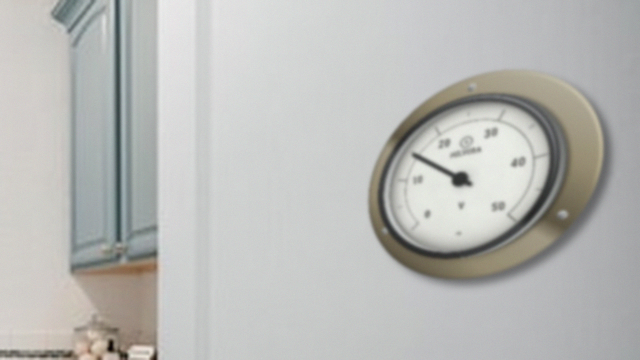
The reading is {"value": 15, "unit": "V"}
